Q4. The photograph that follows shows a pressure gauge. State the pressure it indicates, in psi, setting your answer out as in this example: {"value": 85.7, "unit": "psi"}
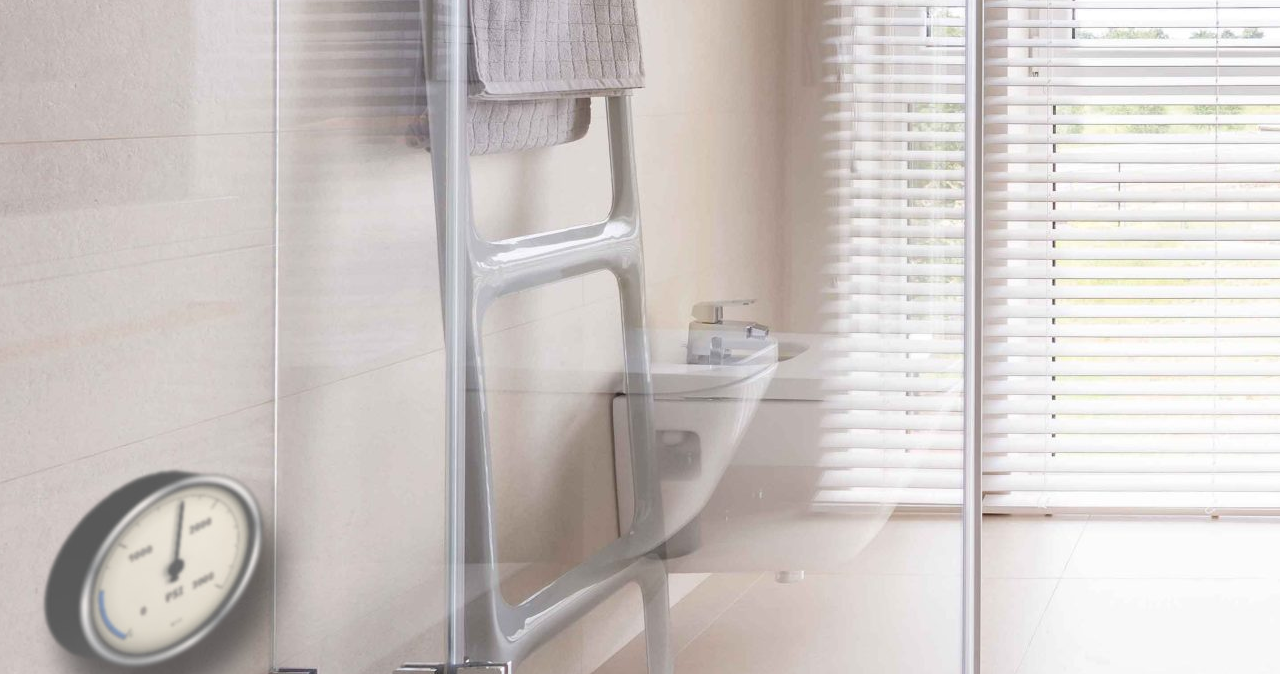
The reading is {"value": 1600, "unit": "psi"}
